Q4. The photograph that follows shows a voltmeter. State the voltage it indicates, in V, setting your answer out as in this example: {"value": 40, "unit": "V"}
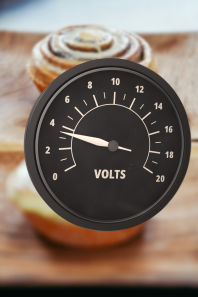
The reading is {"value": 3.5, "unit": "V"}
